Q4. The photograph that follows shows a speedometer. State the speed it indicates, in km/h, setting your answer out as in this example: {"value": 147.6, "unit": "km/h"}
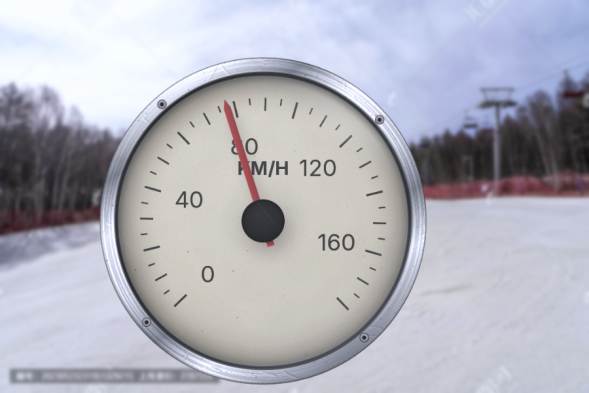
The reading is {"value": 77.5, "unit": "km/h"}
